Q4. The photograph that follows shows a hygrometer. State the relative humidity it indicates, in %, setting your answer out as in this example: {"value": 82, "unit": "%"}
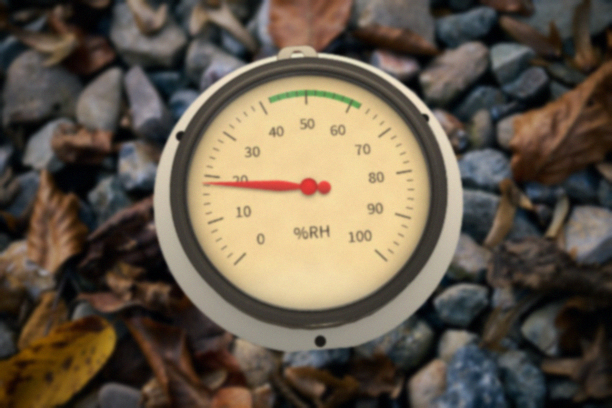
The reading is {"value": 18, "unit": "%"}
